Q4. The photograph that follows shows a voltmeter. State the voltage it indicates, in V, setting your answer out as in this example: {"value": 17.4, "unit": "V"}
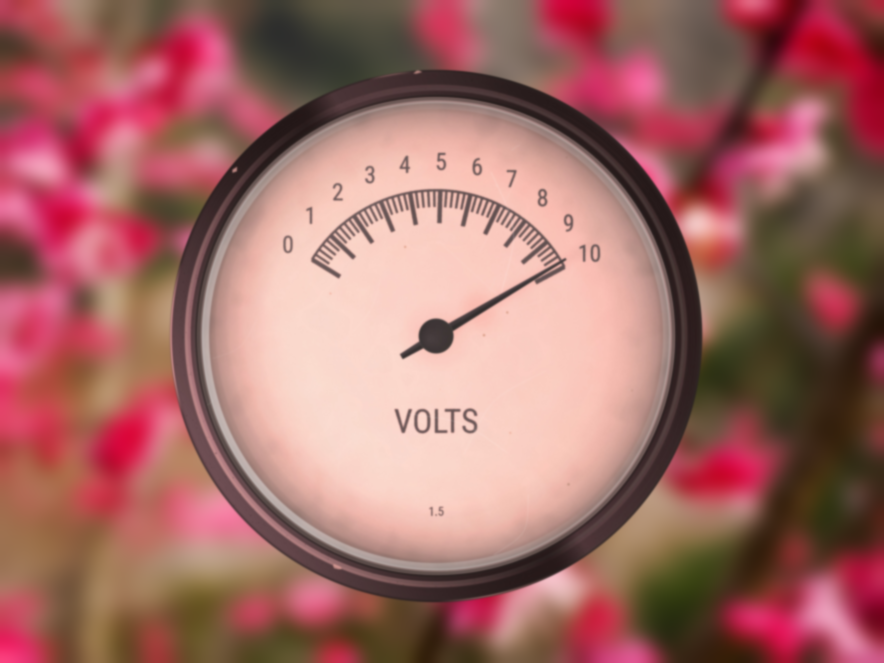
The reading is {"value": 9.8, "unit": "V"}
